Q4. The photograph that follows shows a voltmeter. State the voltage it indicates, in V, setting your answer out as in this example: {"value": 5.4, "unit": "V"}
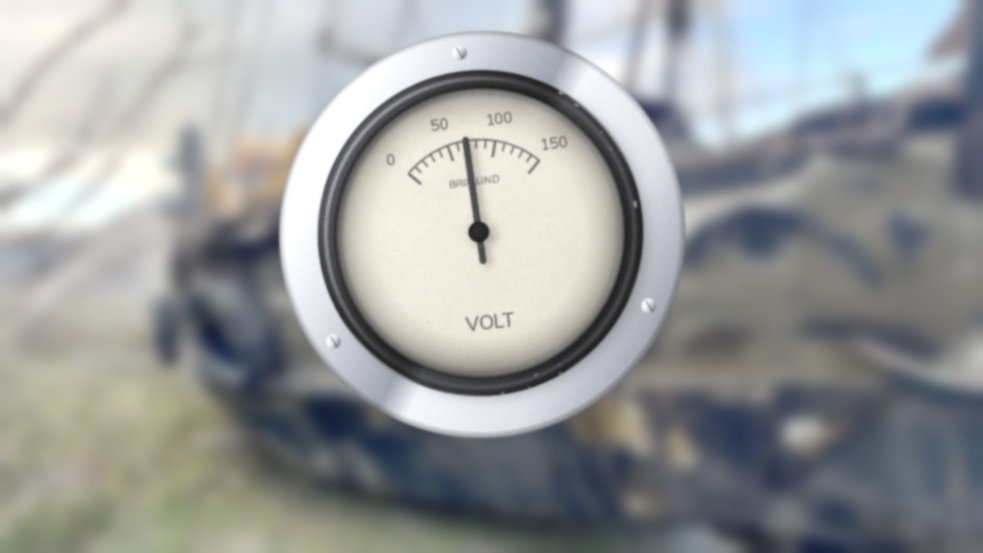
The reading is {"value": 70, "unit": "V"}
